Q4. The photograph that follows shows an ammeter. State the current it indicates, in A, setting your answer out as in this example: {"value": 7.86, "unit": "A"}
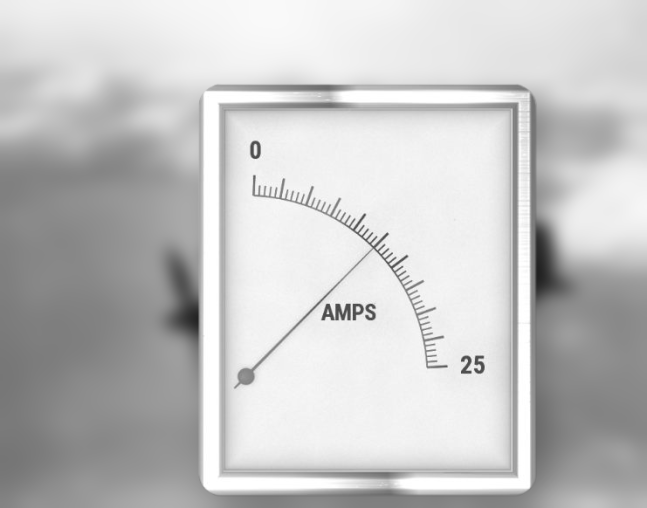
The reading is {"value": 12.5, "unit": "A"}
